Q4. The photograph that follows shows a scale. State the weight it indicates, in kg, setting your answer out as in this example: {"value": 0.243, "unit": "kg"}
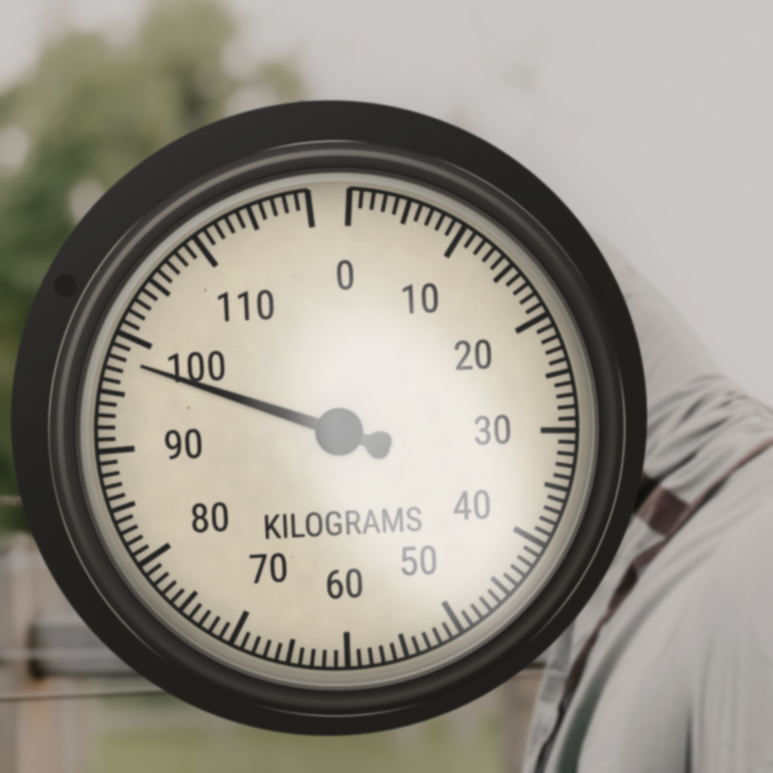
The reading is {"value": 98, "unit": "kg"}
